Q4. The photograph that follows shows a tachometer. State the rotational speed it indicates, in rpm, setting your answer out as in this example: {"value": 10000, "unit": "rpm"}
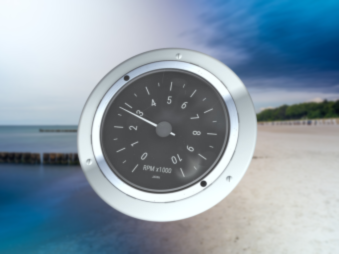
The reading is {"value": 2750, "unit": "rpm"}
